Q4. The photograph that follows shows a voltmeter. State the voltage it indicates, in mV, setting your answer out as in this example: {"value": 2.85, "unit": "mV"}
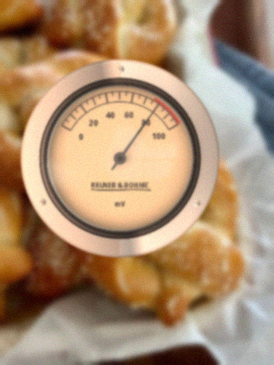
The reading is {"value": 80, "unit": "mV"}
